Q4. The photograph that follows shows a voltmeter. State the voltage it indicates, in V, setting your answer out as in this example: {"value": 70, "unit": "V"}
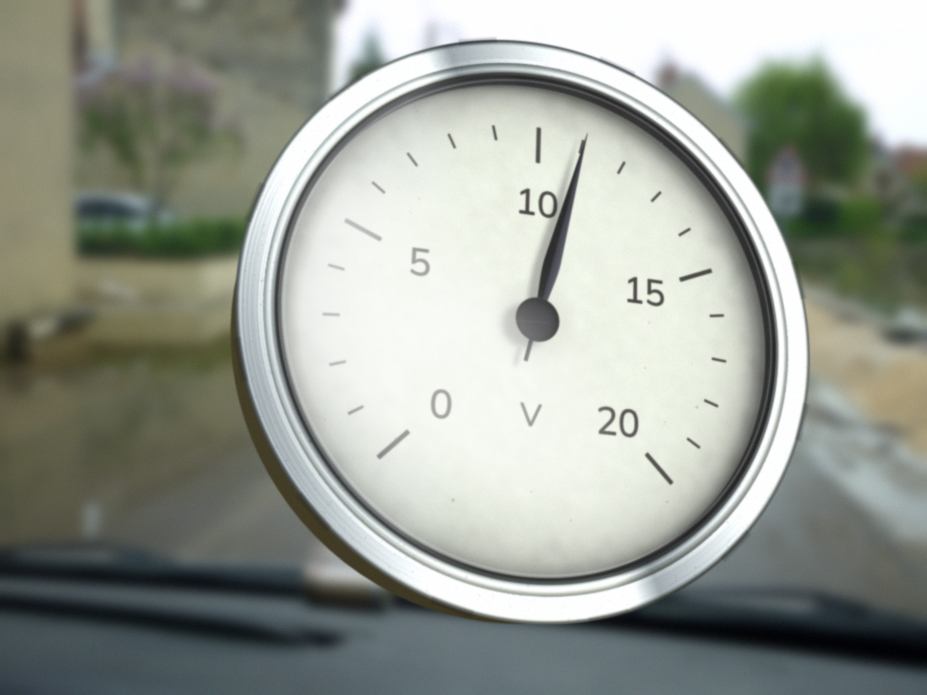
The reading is {"value": 11, "unit": "V"}
